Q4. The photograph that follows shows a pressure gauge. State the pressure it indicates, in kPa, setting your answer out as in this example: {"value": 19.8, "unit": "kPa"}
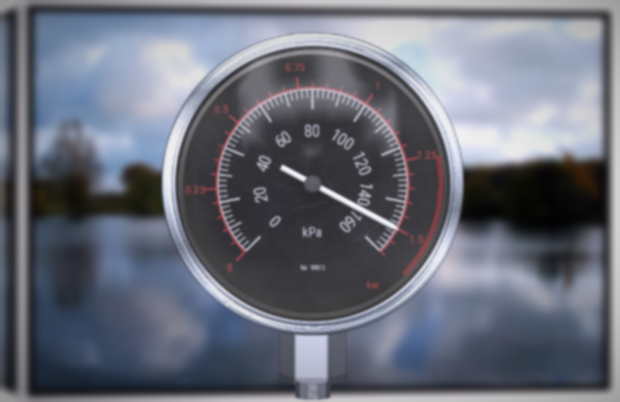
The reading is {"value": 150, "unit": "kPa"}
